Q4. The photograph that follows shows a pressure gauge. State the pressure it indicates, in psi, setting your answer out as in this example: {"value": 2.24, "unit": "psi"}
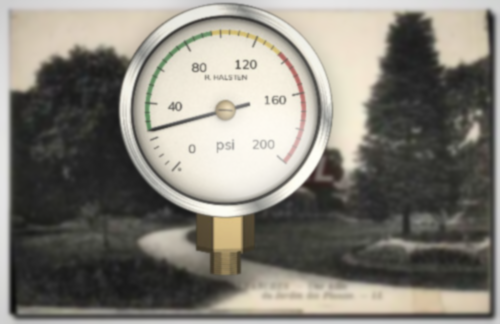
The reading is {"value": 25, "unit": "psi"}
